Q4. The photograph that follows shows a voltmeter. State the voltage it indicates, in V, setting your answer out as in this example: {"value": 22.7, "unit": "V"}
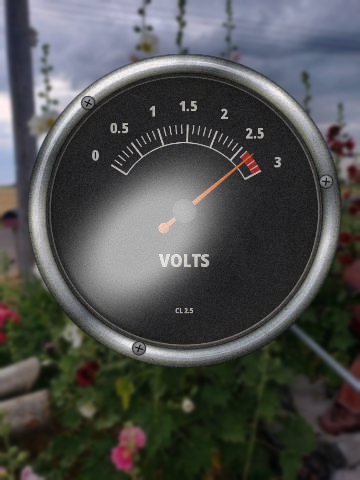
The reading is {"value": 2.7, "unit": "V"}
